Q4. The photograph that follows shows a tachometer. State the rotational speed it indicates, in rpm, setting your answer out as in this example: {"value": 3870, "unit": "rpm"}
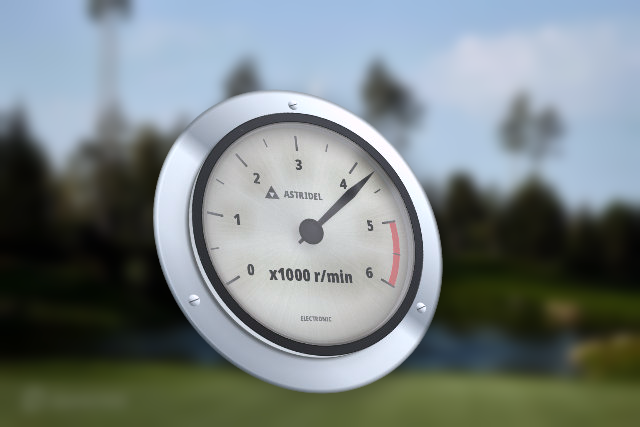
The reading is {"value": 4250, "unit": "rpm"}
